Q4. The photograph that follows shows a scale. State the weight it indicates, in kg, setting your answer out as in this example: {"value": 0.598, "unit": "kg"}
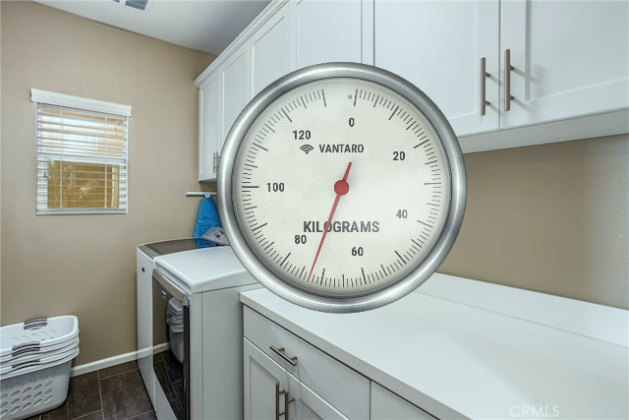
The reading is {"value": 73, "unit": "kg"}
